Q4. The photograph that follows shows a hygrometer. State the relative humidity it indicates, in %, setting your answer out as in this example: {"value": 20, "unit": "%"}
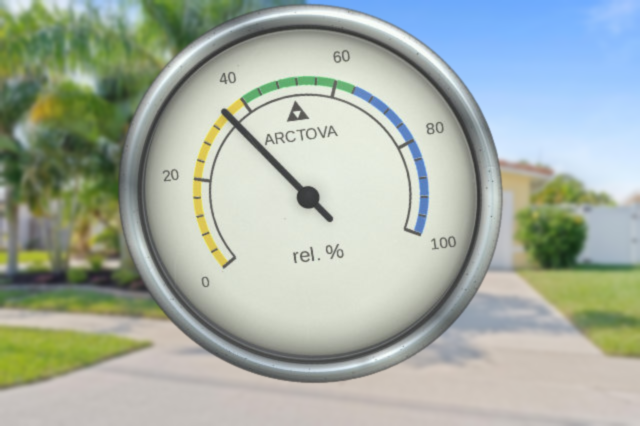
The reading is {"value": 36, "unit": "%"}
